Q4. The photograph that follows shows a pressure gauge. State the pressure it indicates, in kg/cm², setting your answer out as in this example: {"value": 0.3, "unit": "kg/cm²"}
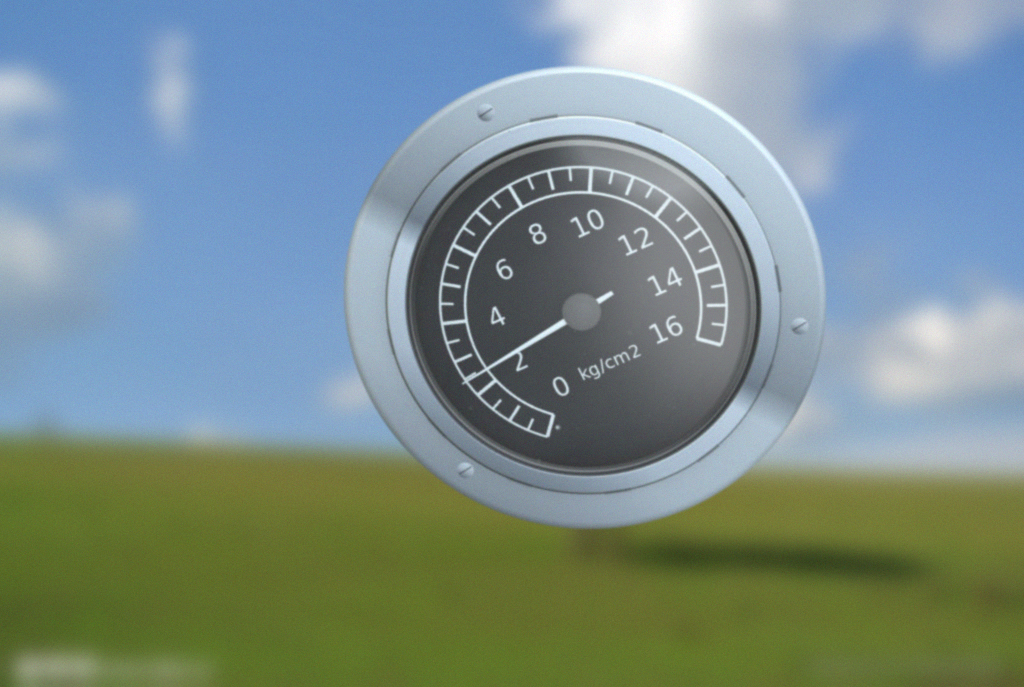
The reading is {"value": 2.5, "unit": "kg/cm²"}
